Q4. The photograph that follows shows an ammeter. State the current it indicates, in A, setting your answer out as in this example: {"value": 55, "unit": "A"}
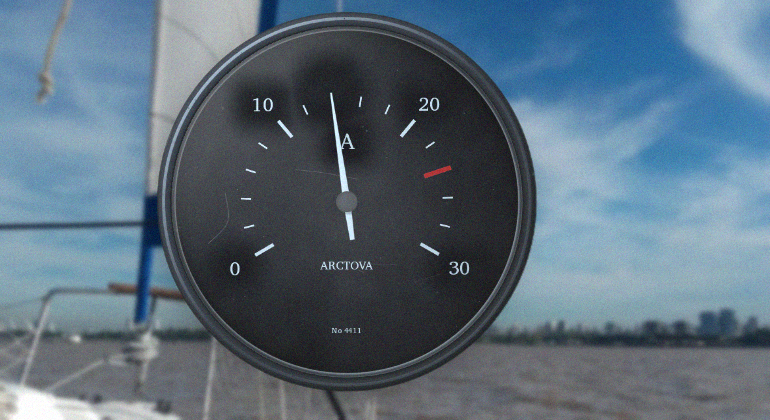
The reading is {"value": 14, "unit": "A"}
